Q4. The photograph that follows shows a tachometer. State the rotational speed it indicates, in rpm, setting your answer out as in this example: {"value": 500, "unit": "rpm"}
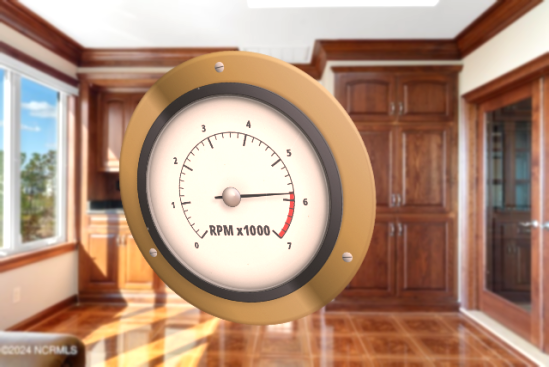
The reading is {"value": 5800, "unit": "rpm"}
